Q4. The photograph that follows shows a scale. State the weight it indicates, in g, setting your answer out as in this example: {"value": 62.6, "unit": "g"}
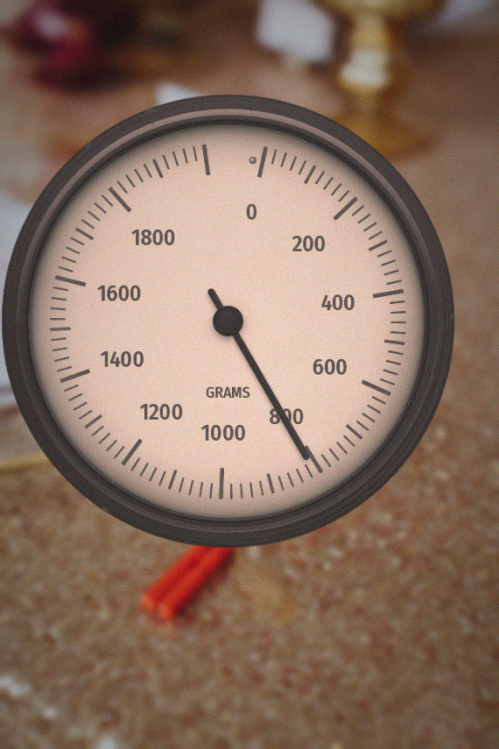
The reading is {"value": 810, "unit": "g"}
